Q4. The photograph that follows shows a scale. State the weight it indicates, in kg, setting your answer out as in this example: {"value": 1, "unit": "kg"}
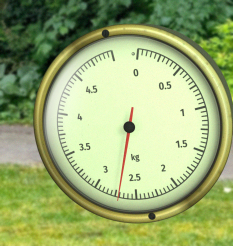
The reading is {"value": 2.7, "unit": "kg"}
